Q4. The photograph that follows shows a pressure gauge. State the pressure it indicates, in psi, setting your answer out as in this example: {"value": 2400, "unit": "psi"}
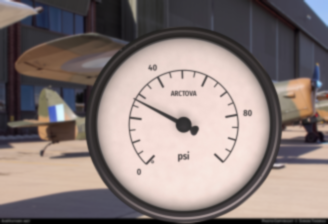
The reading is {"value": 27.5, "unit": "psi"}
